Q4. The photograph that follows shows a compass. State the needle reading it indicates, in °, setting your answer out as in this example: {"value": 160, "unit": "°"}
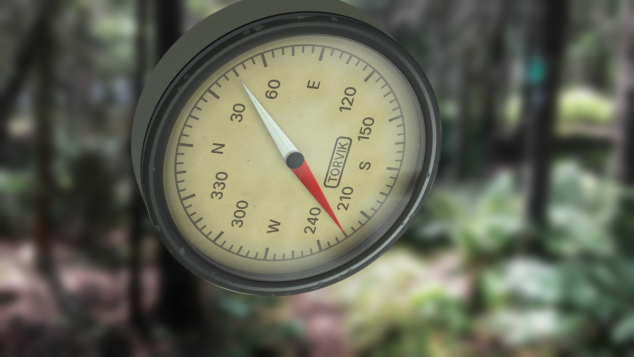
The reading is {"value": 225, "unit": "°"}
